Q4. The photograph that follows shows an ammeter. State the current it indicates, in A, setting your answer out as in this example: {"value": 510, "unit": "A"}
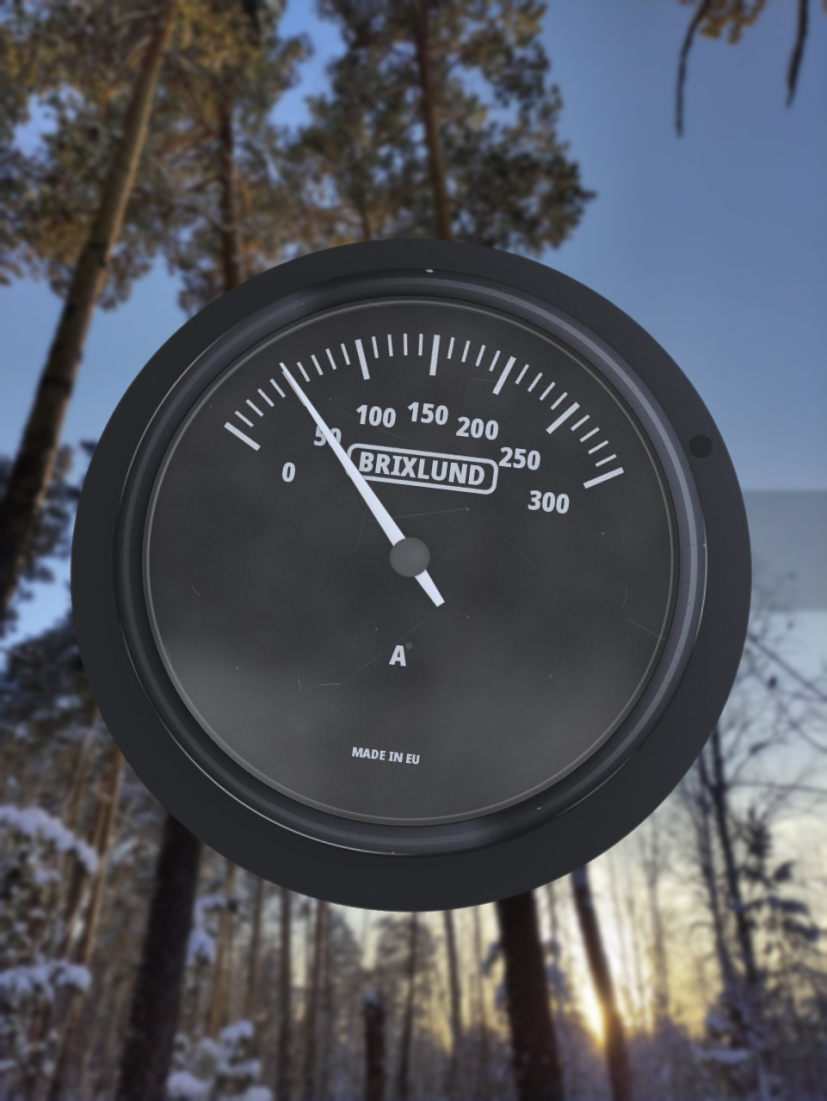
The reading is {"value": 50, "unit": "A"}
